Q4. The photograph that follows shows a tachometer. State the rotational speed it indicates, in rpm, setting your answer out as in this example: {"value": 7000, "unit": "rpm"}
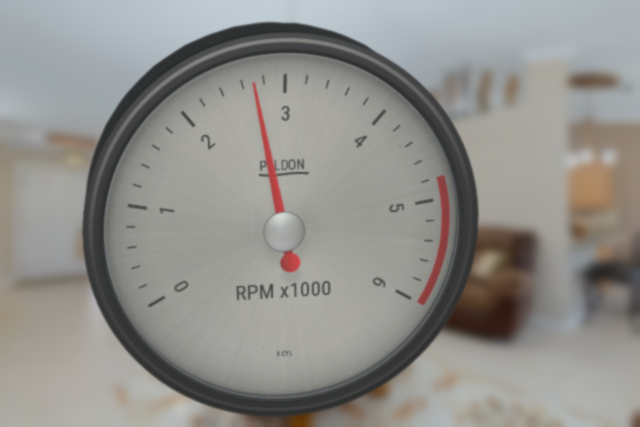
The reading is {"value": 2700, "unit": "rpm"}
